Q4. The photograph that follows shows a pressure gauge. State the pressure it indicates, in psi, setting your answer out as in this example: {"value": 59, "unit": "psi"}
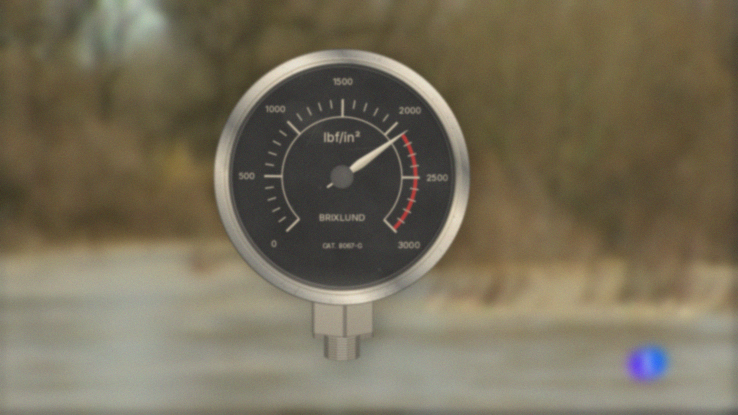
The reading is {"value": 2100, "unit": "psi"}
